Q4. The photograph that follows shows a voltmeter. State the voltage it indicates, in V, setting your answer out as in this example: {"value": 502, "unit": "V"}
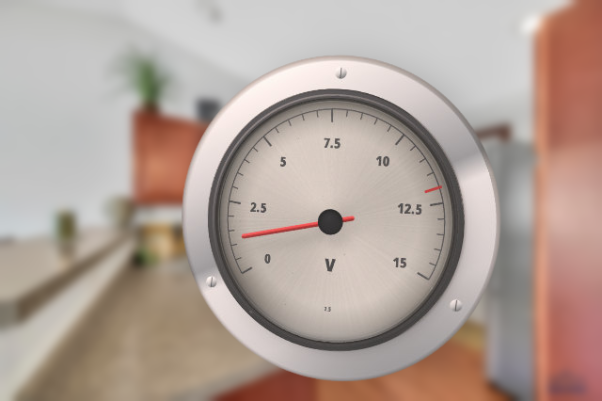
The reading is {"value": 1.25, "unit": "V"}
